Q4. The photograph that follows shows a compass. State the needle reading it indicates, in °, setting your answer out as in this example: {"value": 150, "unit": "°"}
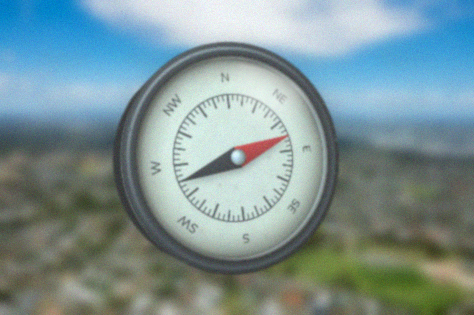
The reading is {"value": 75, "unit": "°"}
